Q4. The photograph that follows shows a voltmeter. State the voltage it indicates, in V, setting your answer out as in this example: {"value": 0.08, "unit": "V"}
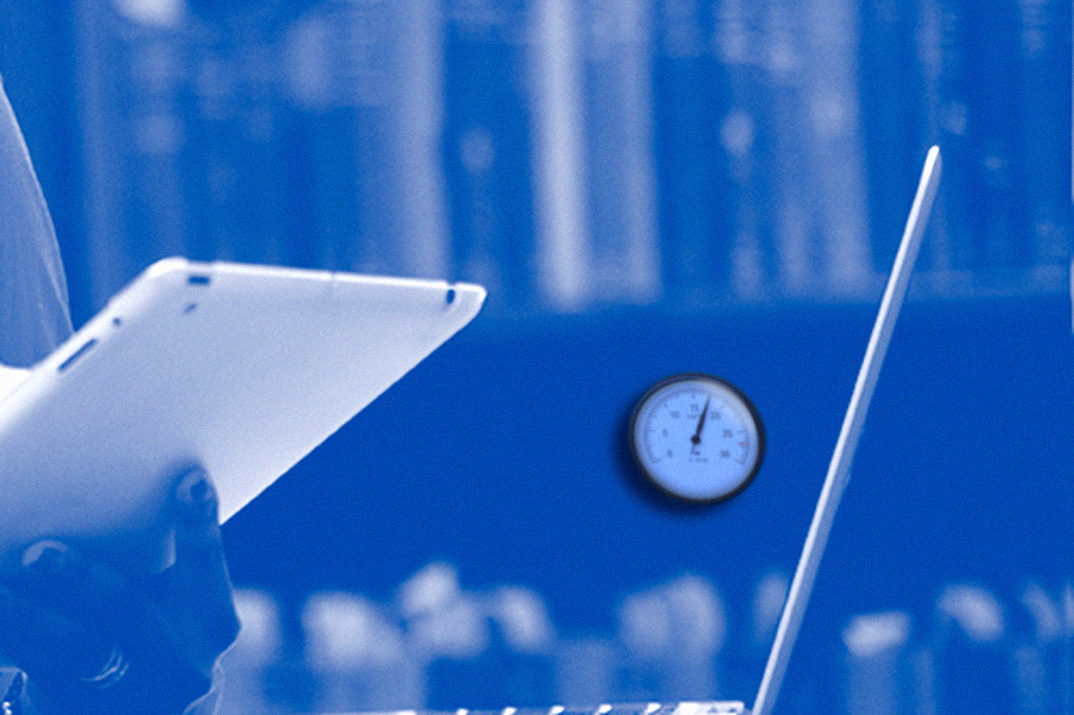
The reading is {"value": 17.5, "unit": "V"}
